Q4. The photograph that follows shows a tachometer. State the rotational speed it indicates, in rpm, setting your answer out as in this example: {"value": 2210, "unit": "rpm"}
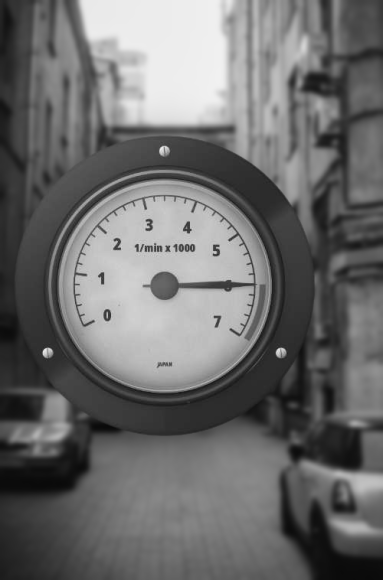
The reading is {"value": 6000, "unit": "rpm"}
